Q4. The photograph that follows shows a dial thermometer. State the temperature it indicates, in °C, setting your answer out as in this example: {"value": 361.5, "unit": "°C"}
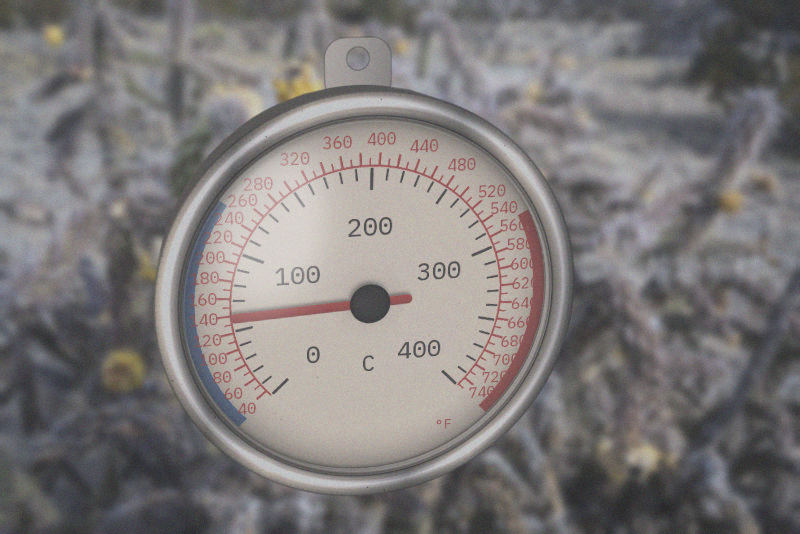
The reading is {"value": 60, "unit": "°C"}
